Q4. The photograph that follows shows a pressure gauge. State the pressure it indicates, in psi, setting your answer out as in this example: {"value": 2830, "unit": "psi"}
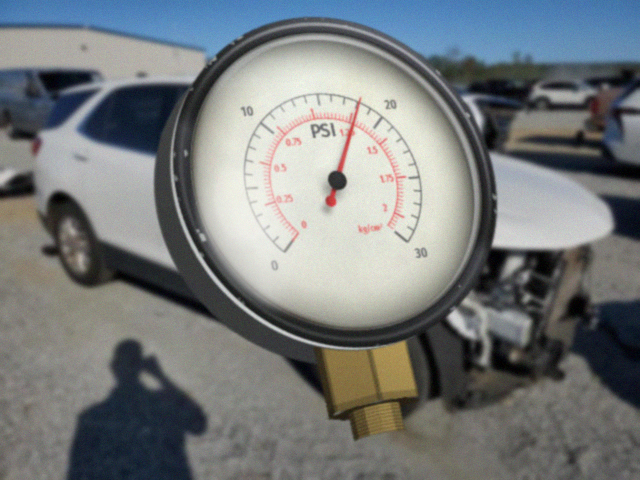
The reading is {"value": 18, "unit": "psi"}
